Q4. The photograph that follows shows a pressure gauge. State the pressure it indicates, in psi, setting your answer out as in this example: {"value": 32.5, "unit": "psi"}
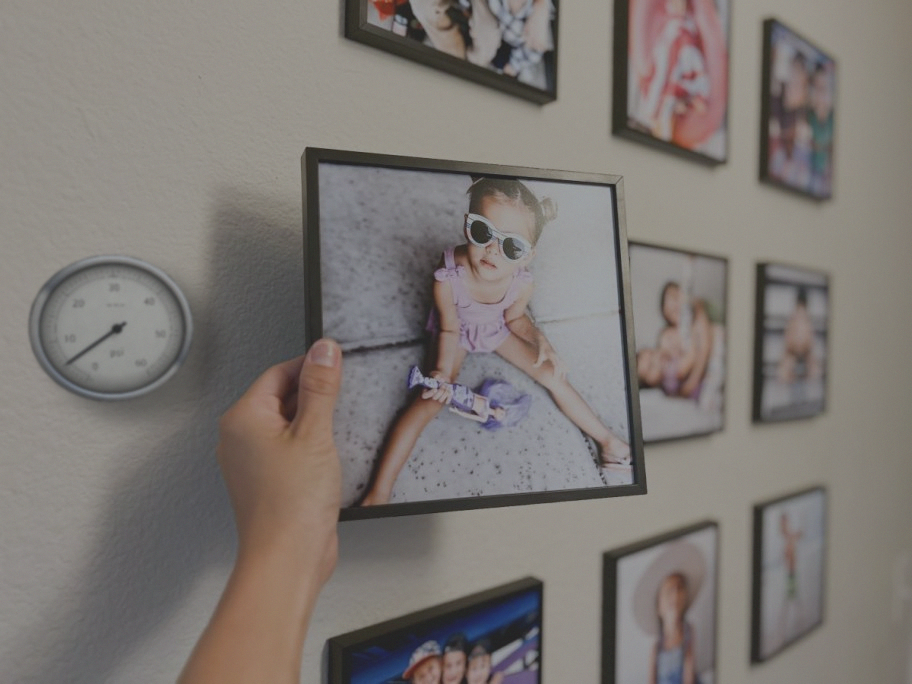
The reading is {"value": 5, "unit": "psi"}
